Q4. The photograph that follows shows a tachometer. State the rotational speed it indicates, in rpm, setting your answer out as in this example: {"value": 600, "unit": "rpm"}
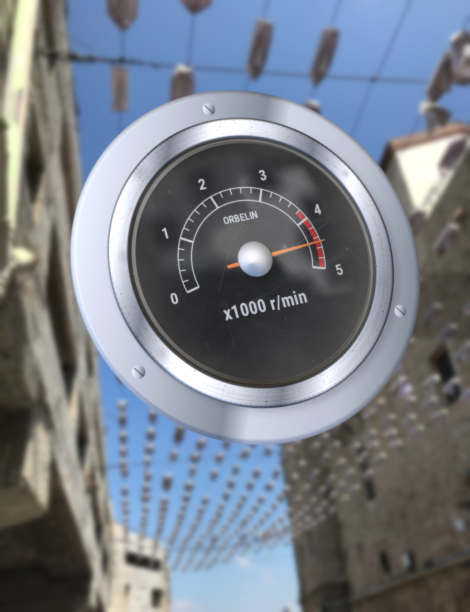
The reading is {"value": 4500, "unit": "rpm"}
